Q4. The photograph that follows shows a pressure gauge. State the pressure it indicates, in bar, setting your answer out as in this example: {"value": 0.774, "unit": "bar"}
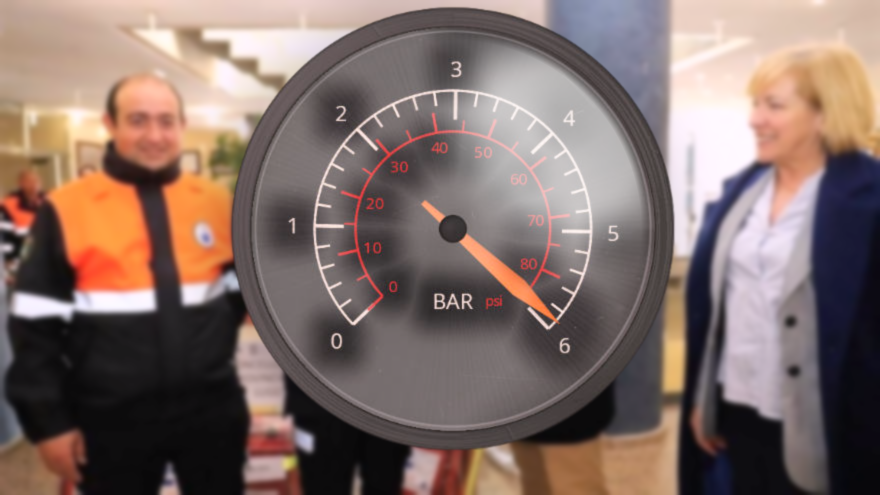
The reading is {"value": 5.9, "unit": "bar"}
